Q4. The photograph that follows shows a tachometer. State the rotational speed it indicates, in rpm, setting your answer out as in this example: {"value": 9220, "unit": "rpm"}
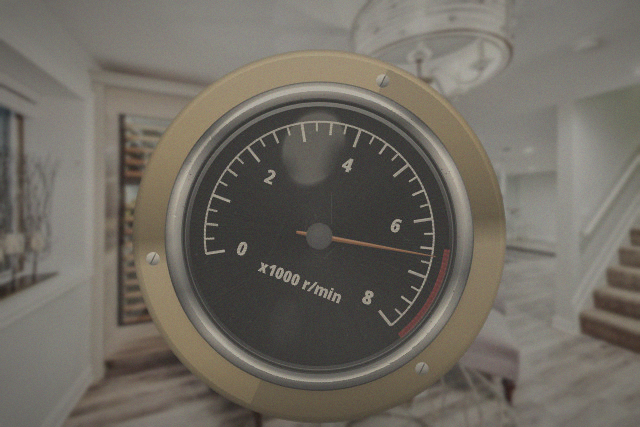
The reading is {"value": 6625, "unit": "rpm"}
